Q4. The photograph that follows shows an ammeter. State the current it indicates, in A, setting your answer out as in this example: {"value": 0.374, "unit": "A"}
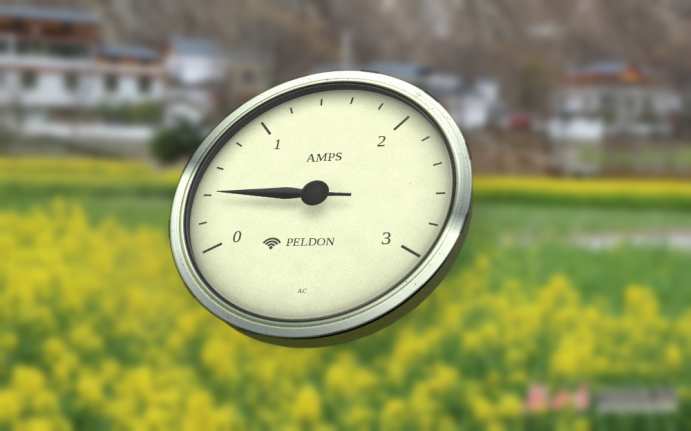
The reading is {"value": 0.4, "unit": "A"}
